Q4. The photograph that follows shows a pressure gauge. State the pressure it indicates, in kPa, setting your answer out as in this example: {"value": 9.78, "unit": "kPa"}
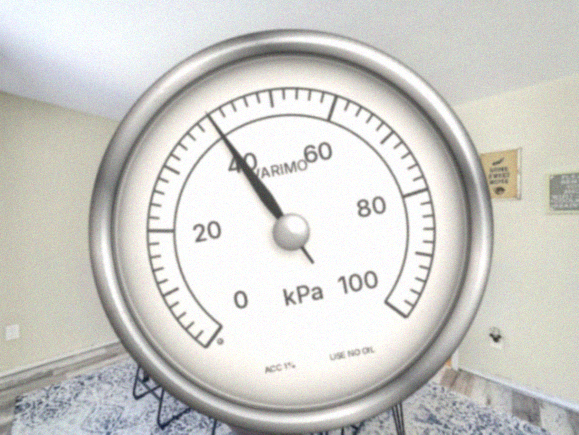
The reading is {"value": 40, "unit": "kPa"}
